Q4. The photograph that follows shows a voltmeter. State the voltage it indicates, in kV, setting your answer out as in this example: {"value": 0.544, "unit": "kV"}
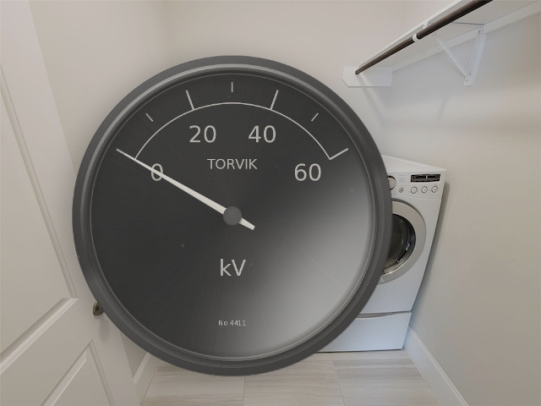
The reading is {"value": 0, "unit": "kV"}
